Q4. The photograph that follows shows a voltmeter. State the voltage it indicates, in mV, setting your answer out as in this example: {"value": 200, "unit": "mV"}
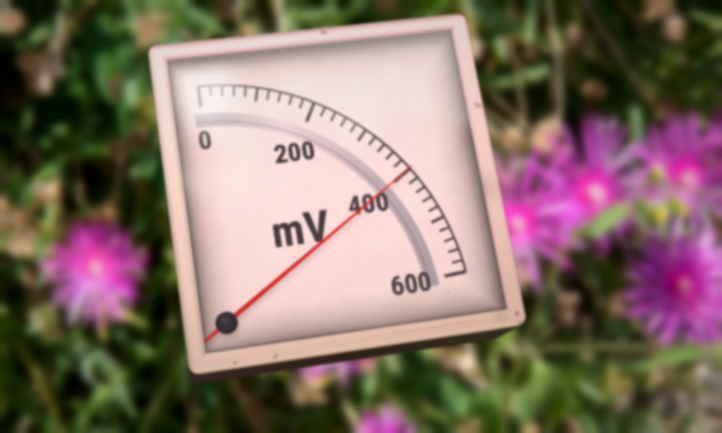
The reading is {"value": 400, "unit": "mV"}
